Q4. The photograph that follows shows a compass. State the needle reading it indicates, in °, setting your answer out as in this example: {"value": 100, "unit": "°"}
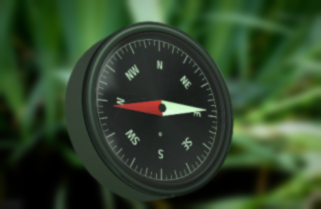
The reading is {"value": 265, "unit": "°"}
